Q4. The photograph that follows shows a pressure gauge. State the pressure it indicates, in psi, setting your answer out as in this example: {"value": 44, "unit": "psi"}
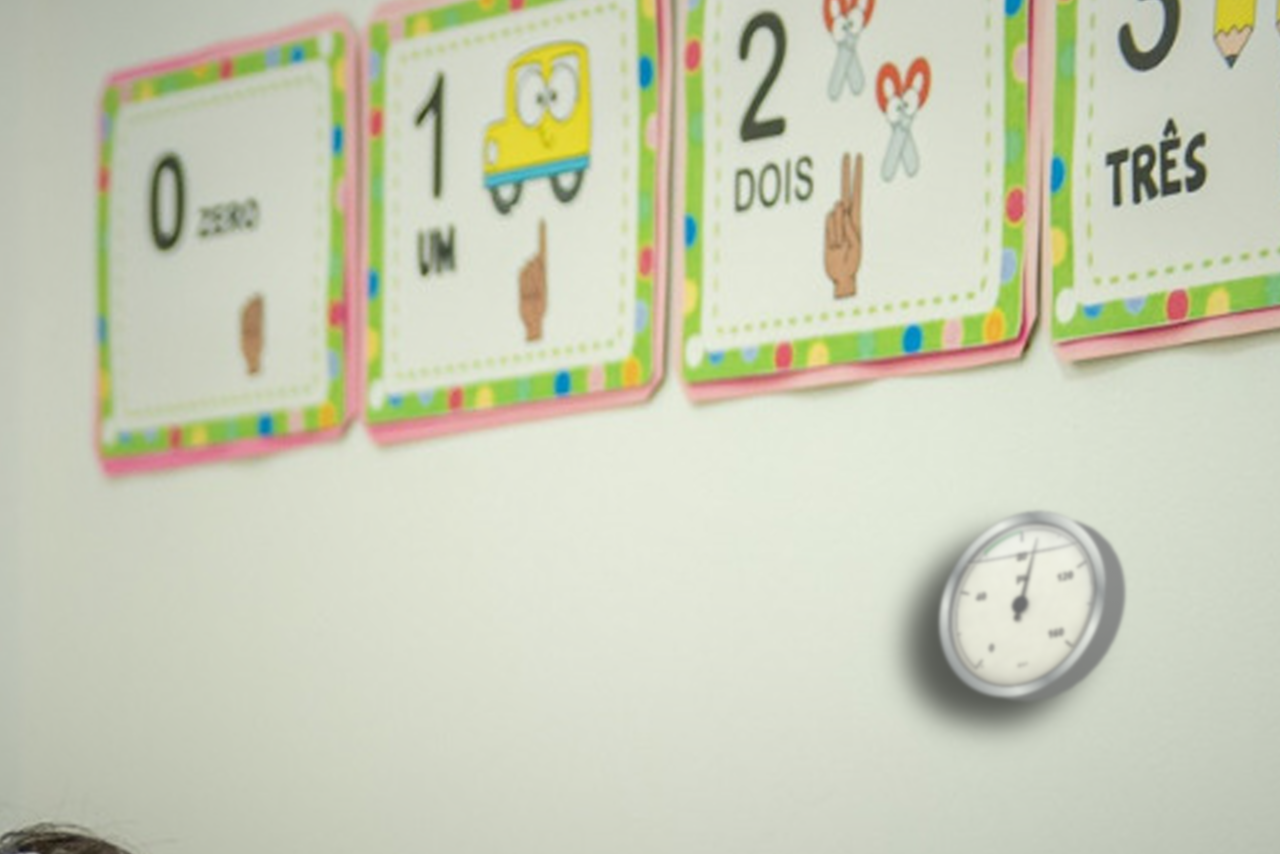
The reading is {"value": 90, "unit": "psi"}
